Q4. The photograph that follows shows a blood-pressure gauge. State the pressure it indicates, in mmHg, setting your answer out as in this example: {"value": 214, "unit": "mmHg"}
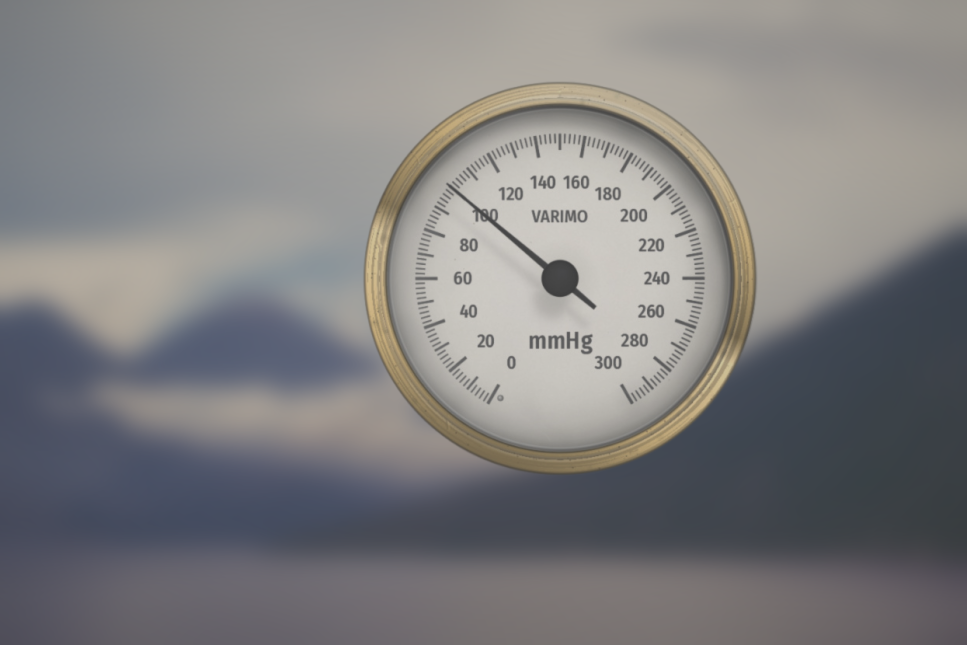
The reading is {"value": 100, "unit": "mmHg"}
